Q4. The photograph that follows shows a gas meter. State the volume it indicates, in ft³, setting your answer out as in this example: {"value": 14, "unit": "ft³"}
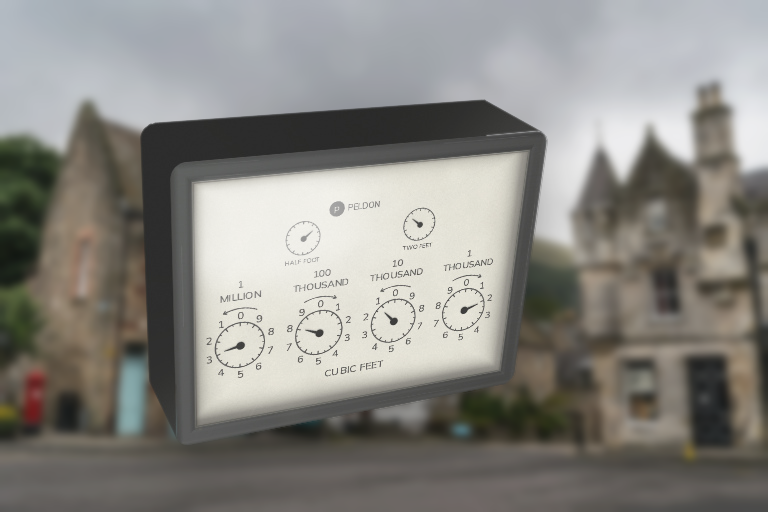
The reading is {"value": 281200, "unit": "ft³"}
